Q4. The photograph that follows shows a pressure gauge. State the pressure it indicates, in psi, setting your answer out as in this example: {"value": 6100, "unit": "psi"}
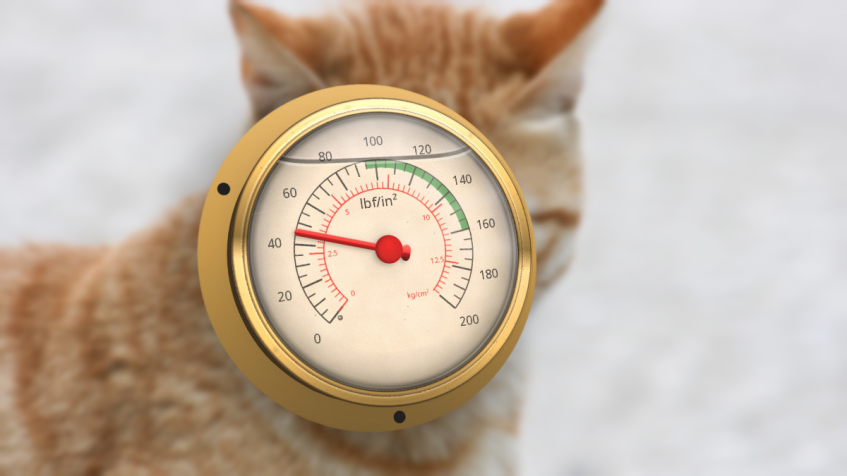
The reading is {"value": 45, "unit": "psi"}
